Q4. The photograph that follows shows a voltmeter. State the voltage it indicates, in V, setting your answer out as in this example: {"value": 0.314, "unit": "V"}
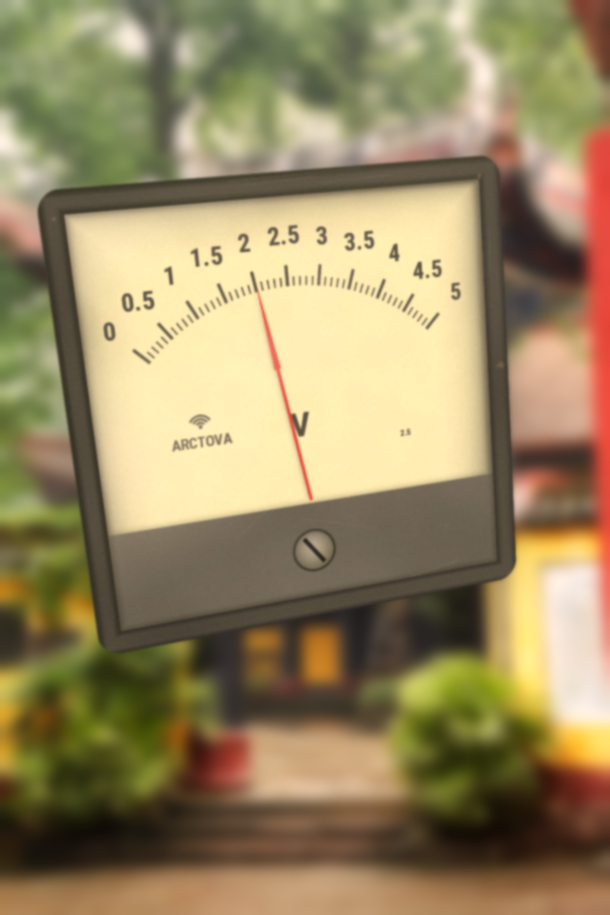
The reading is {"value": 2, "unit": "V"}
